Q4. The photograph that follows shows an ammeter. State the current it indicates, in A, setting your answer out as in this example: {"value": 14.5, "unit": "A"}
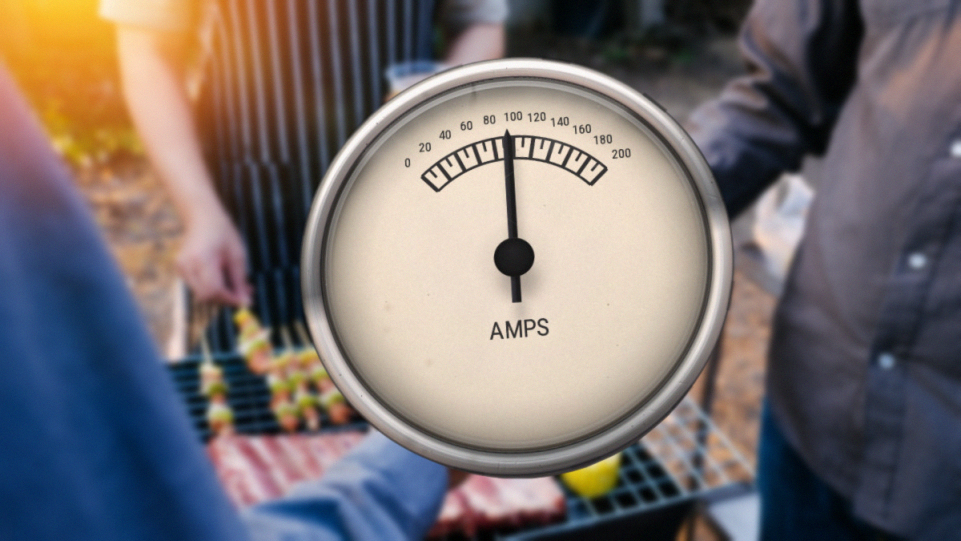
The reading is {"value": 95, "unit": "A"}
